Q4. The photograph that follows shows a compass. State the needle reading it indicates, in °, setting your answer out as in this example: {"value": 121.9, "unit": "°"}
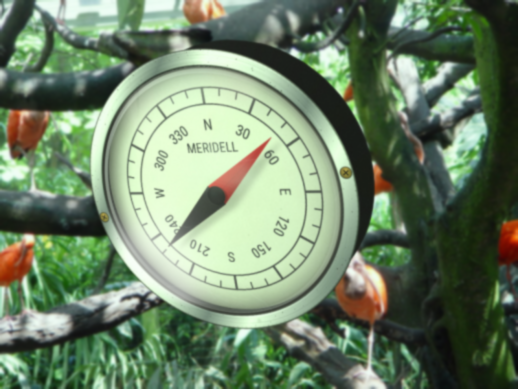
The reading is {"value": 50, "unit": "°"}
